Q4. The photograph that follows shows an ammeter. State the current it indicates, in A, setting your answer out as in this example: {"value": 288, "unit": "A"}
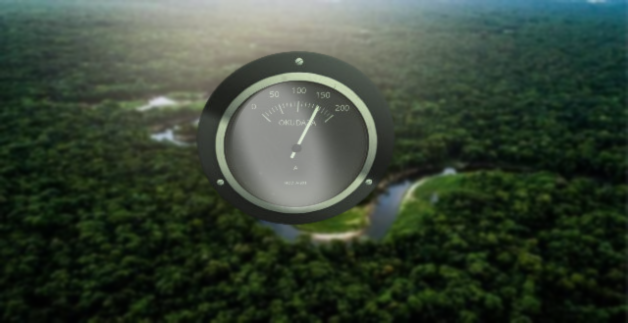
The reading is {"value": 150, "unit": "A"}
